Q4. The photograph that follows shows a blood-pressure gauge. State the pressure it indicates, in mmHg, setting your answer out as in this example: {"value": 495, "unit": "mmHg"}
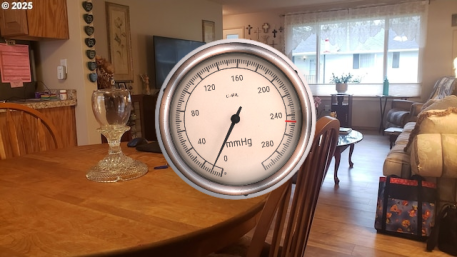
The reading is {"value": 10, "unit": "mmHg"}
